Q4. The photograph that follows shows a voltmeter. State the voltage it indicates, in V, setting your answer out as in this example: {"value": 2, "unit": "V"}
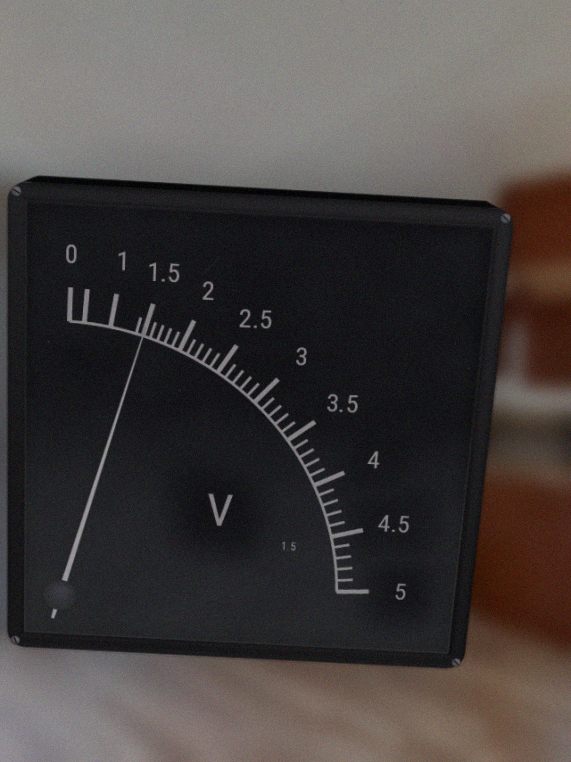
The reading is {"value": 1.5, "unit": "V"}
